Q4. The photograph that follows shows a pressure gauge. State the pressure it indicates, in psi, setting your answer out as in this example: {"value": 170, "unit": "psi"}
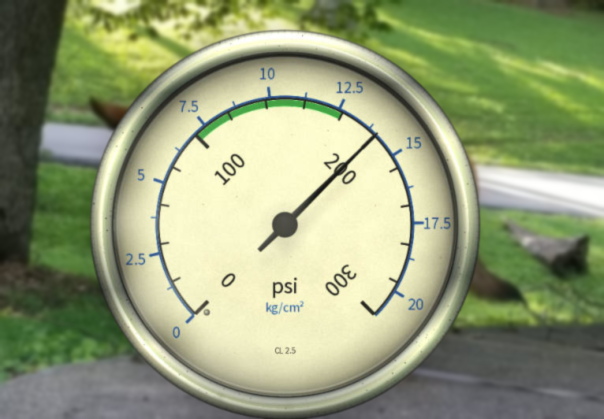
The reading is {"value": 200, "unit": "psi"}
